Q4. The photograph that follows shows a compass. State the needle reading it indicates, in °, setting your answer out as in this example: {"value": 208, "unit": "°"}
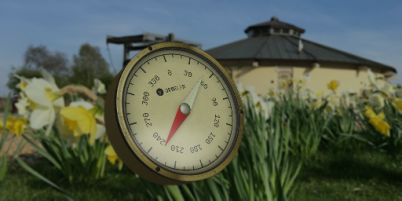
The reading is {"value": 230, "unit": "°"}
